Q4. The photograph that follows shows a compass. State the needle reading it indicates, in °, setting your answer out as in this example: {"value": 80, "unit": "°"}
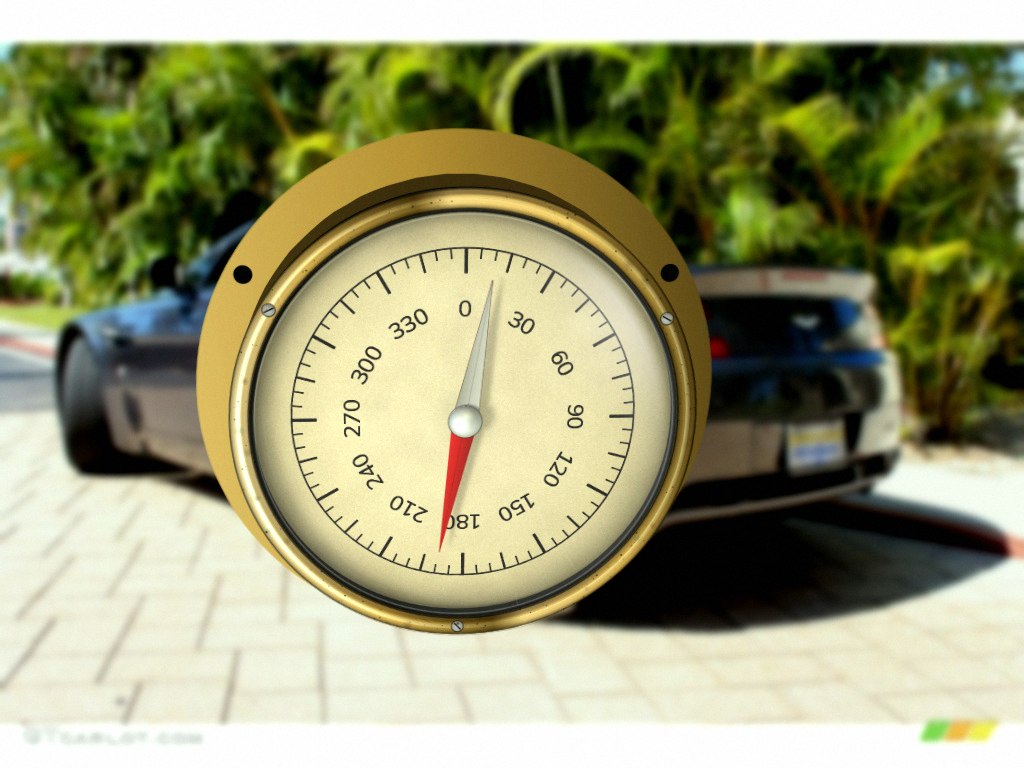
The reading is {"value": 190, "unit": "°"}
